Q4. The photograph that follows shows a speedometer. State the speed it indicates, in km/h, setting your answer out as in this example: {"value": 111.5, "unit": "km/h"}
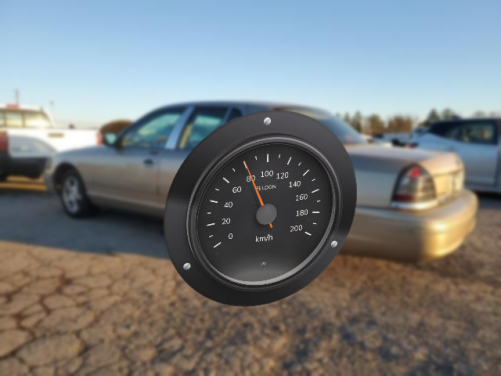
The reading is {"value": 80, "unit": "km/h"}
